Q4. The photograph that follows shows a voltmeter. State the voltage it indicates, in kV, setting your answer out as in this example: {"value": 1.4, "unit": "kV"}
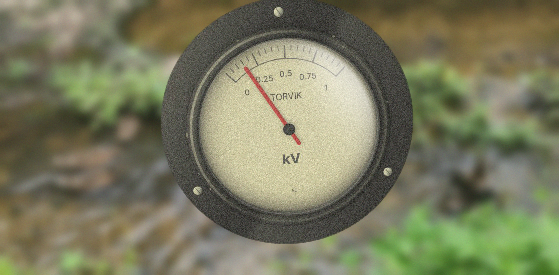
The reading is {"value": 0.15, "unit": "kV"}
